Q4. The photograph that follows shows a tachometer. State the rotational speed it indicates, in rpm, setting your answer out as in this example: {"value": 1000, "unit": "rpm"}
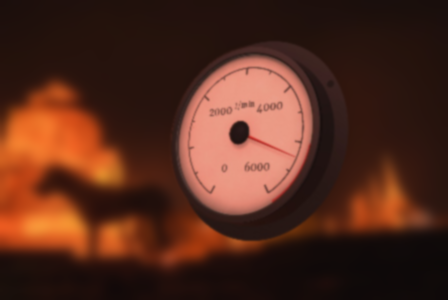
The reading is {"value": 5250, "unit": "rpm"}
